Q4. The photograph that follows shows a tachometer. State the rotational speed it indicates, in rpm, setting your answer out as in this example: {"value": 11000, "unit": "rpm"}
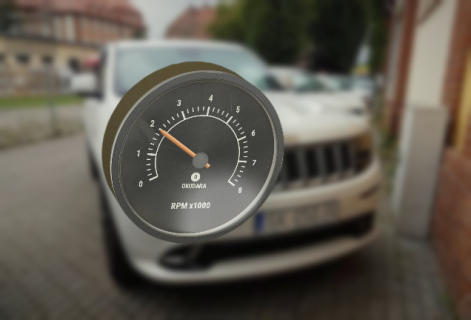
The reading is {"value": 2000, "unit": "rpm"}
